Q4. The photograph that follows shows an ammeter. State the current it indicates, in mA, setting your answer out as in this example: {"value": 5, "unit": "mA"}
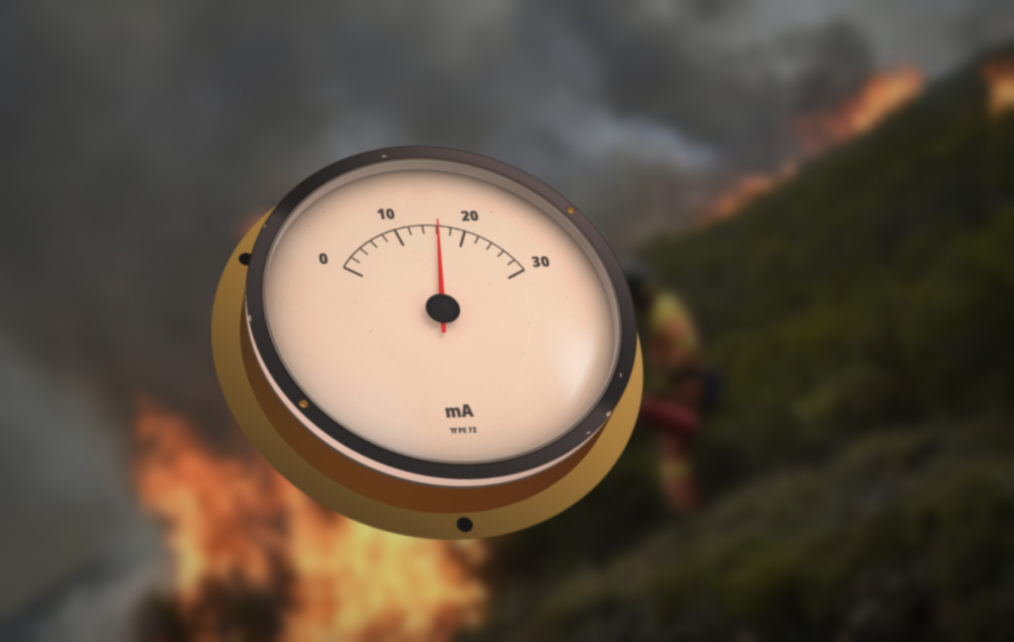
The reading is {"value": 16, "unit": "mA"}
